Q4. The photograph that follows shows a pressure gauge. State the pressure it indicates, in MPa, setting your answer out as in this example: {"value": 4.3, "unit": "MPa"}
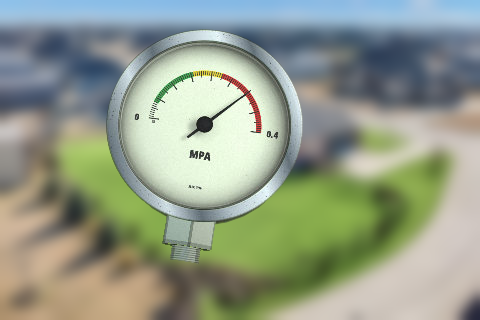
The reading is {"value": 0.3, "unit": "MPa"}
